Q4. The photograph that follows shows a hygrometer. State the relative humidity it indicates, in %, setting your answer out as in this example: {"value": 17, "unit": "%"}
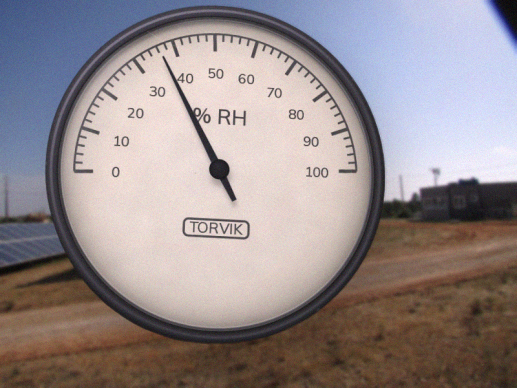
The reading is {"value": 36, "unit": "%"}
